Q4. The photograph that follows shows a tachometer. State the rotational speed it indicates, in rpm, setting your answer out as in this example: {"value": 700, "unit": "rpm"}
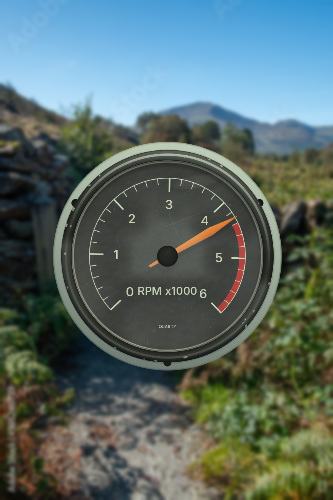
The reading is {"value": 4300, "unit": "rpm"}
